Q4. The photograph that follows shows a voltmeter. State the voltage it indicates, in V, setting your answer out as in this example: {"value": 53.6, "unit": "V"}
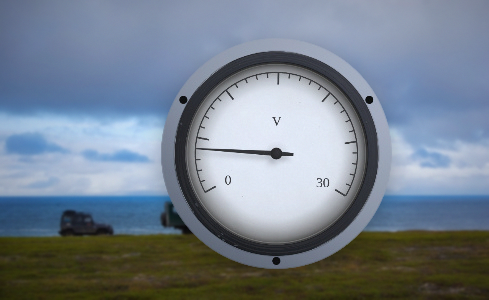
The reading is {"value": 4, "unit": "V"}
